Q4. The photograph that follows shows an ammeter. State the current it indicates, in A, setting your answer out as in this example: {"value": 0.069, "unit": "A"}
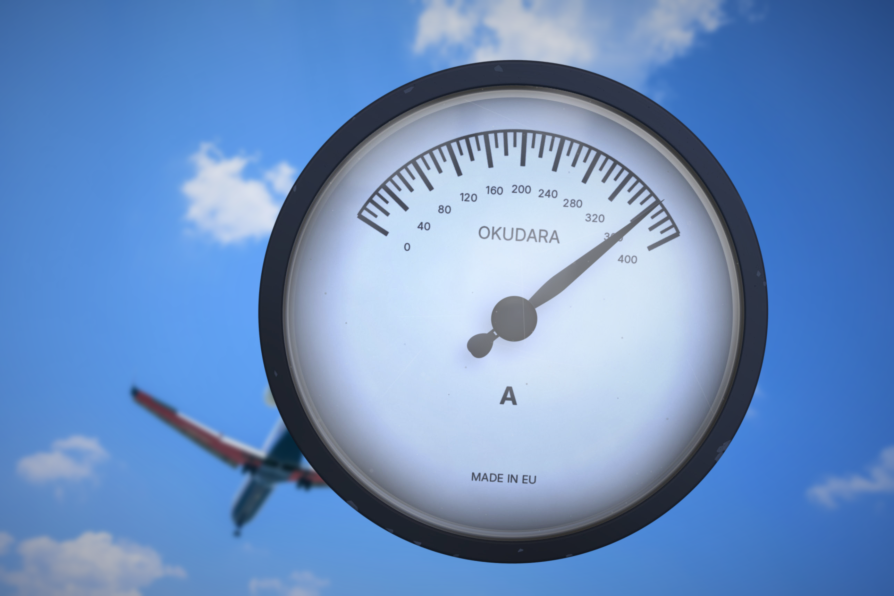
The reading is {"value": 360, "unit": "A"}
